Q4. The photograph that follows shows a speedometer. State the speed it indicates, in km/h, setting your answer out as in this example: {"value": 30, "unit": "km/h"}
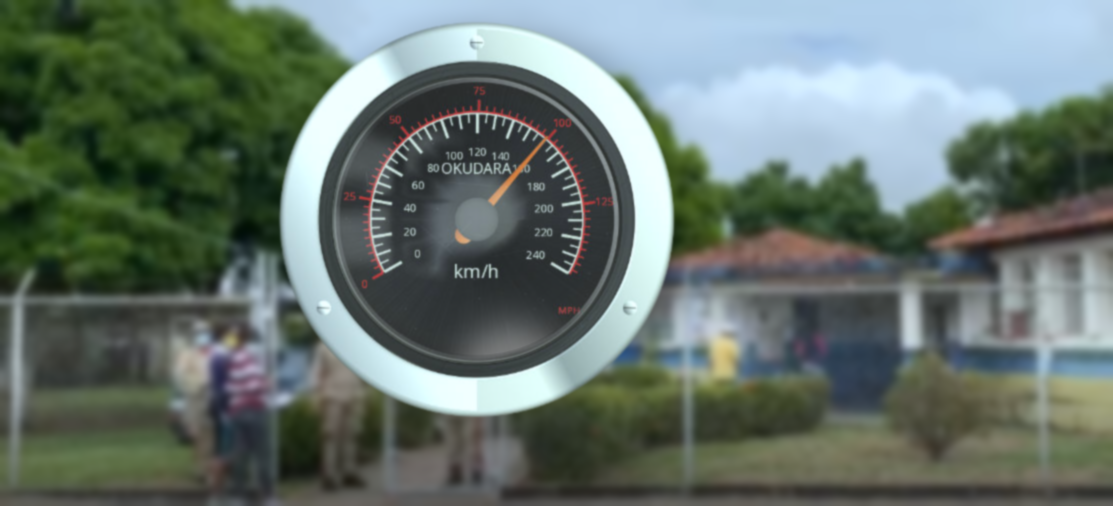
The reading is {"value": 160, "unit": "km/h"}
